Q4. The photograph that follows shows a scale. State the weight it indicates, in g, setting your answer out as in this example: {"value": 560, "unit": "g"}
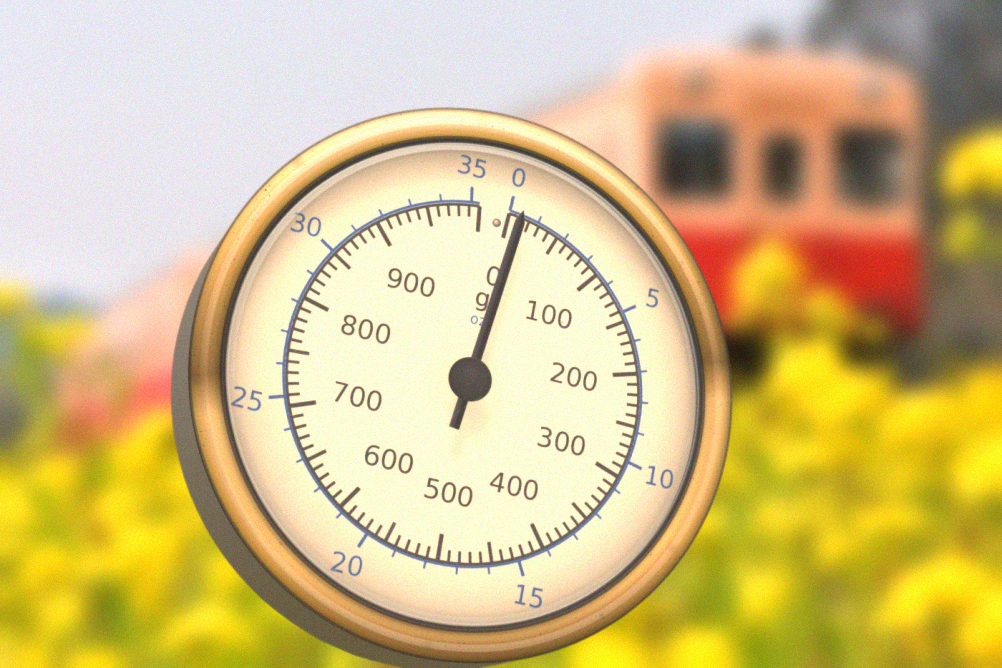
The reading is {"value": 10, "unit": "g"}
